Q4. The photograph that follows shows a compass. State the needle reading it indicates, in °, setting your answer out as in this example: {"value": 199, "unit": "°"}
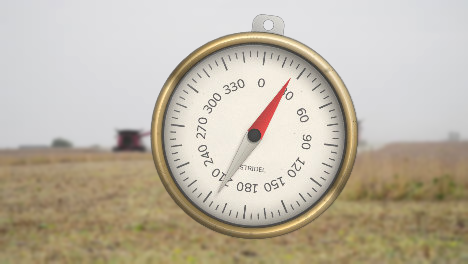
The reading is {"value": 25, "unit": "°"}
